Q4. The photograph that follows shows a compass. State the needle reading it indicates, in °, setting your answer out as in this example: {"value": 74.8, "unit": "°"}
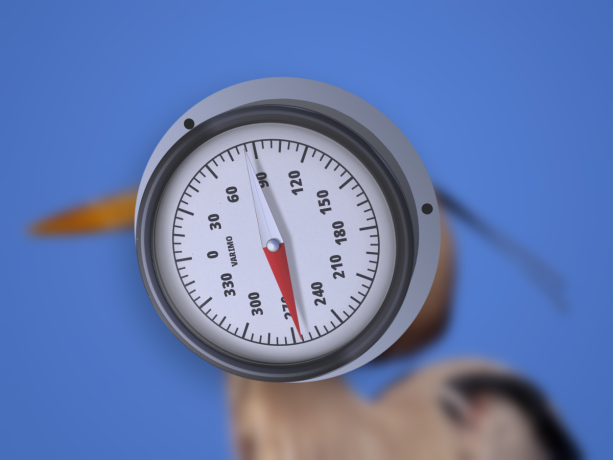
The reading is {"value": 265, "unit": "°"}
